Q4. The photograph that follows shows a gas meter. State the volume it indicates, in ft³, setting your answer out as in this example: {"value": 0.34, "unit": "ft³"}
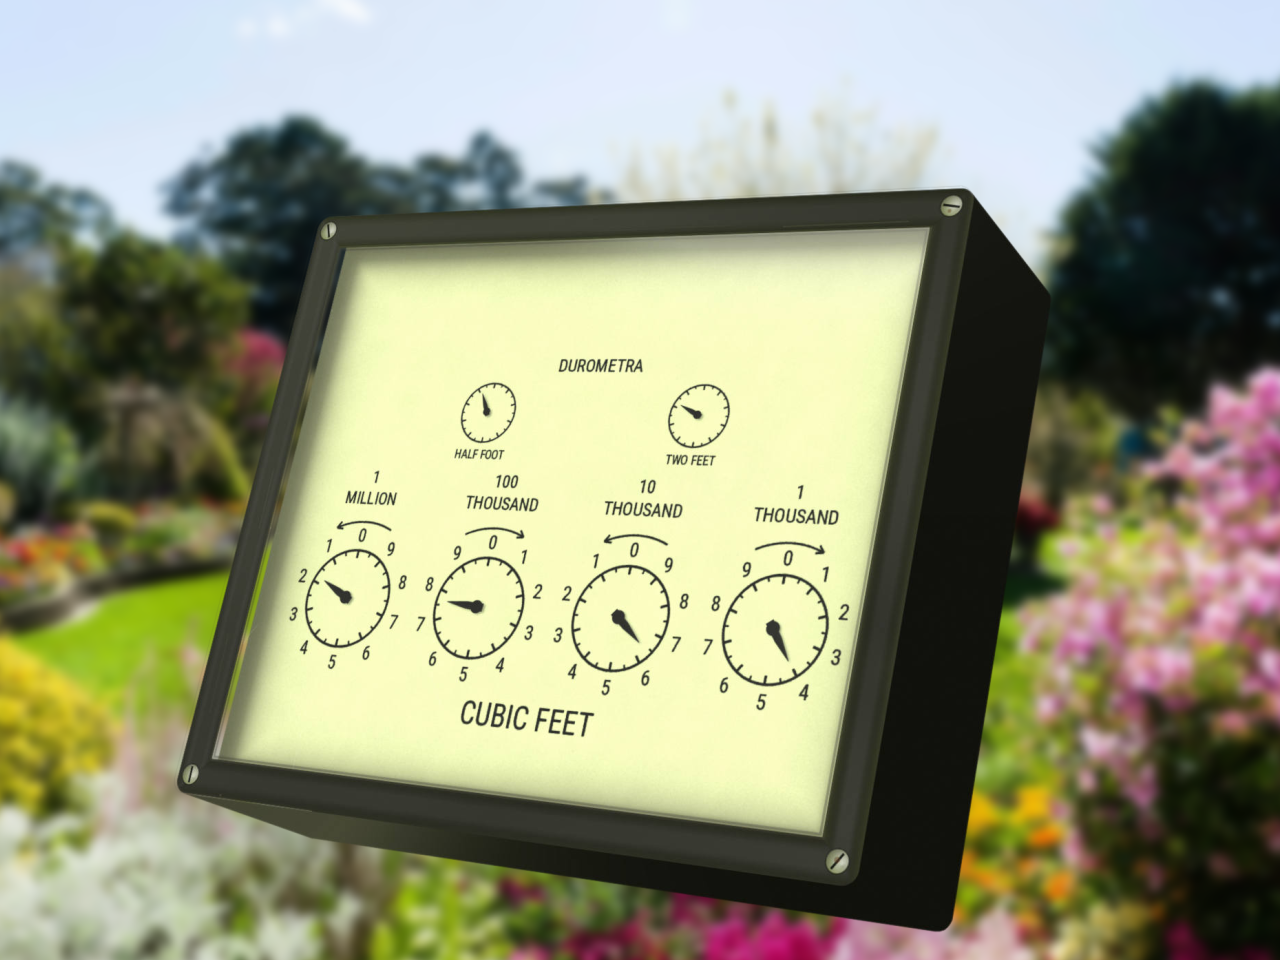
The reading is {"value": 176400, "unit": "ft³"}
